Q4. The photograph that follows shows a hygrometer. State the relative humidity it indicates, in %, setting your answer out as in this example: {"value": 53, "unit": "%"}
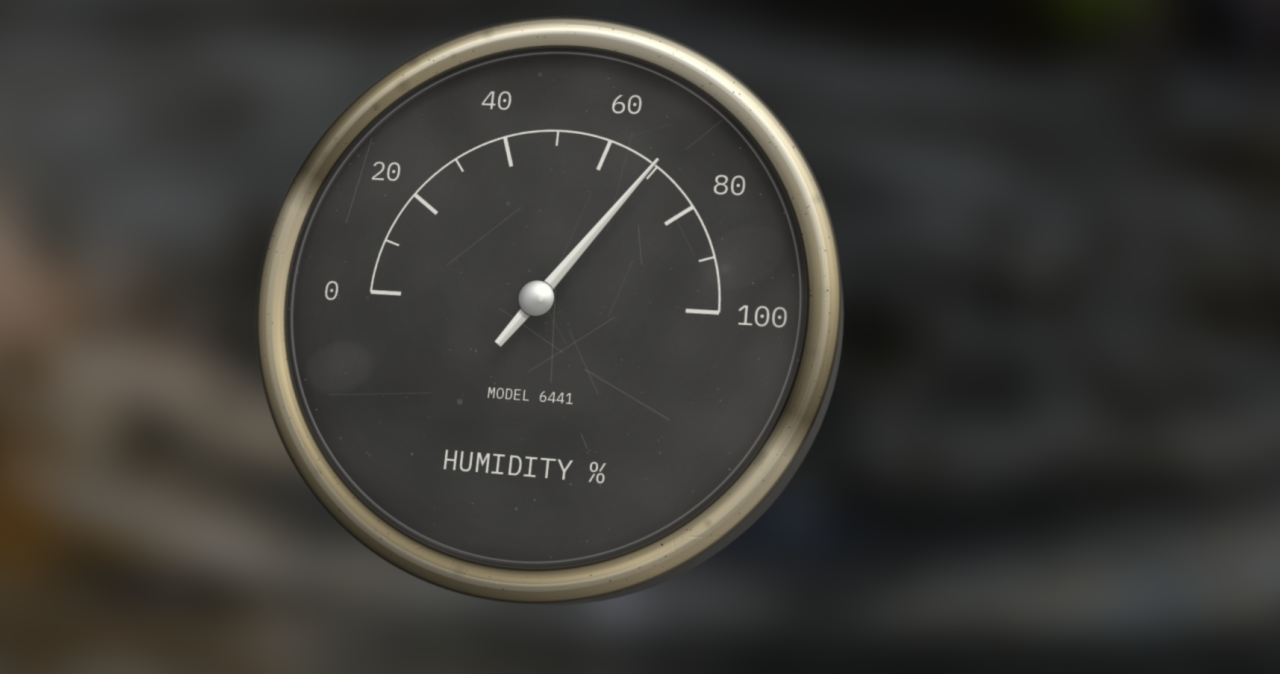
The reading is {"value": 70, "unit": "%"}
